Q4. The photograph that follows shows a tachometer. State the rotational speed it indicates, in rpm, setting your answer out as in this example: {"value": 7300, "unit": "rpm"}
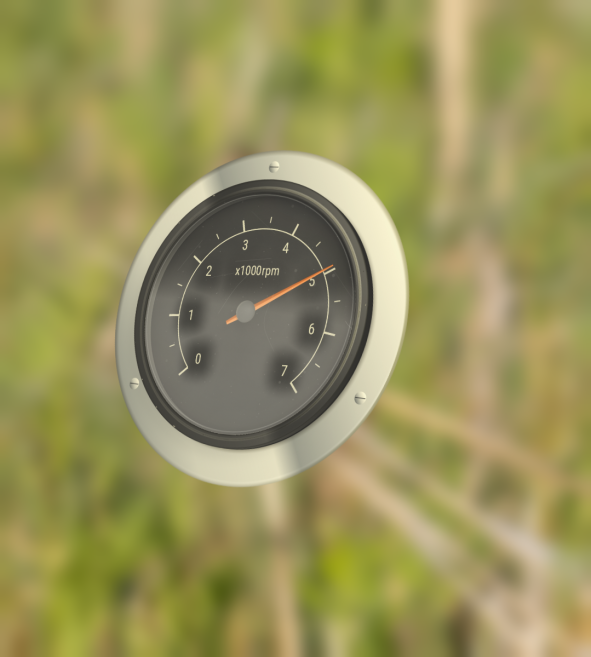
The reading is {"value": 5000, "unit": "rpm"}
